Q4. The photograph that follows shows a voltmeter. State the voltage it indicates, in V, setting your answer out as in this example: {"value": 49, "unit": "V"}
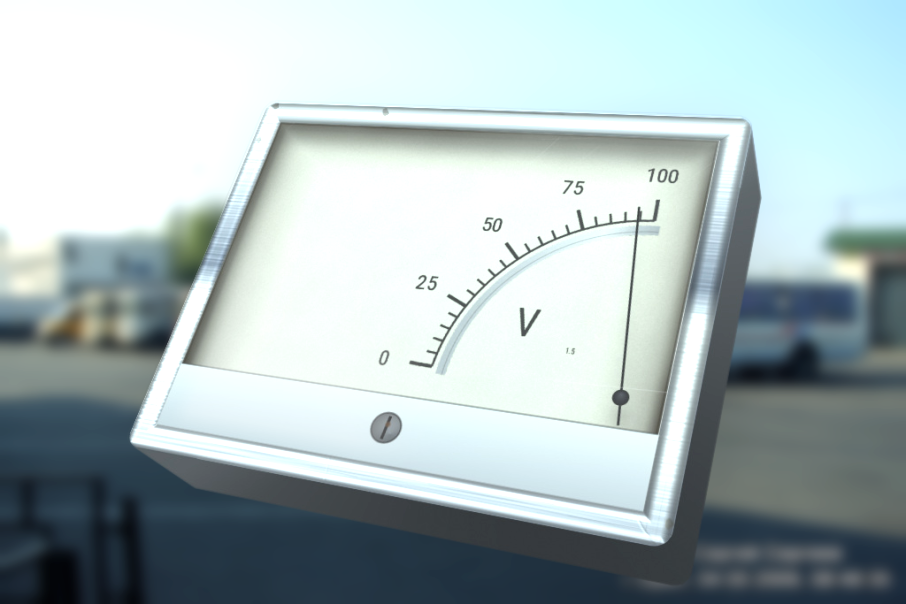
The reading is {"value": 95, "unit": "V"}
